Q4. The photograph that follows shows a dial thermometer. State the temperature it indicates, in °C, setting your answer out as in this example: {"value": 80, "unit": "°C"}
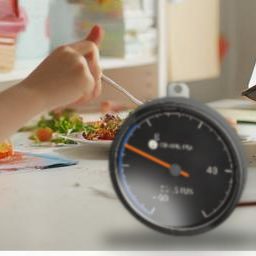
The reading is {"value": -12, "unit": "°C"}
